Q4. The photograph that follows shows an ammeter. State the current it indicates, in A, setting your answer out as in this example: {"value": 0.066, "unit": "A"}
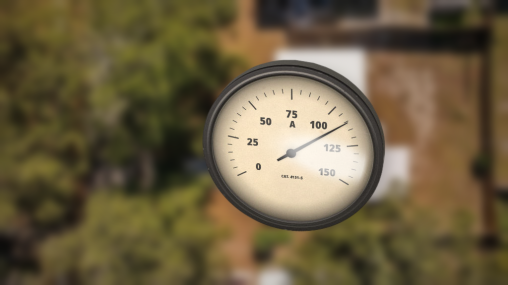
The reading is {"value": 110, "unit": "A"}
